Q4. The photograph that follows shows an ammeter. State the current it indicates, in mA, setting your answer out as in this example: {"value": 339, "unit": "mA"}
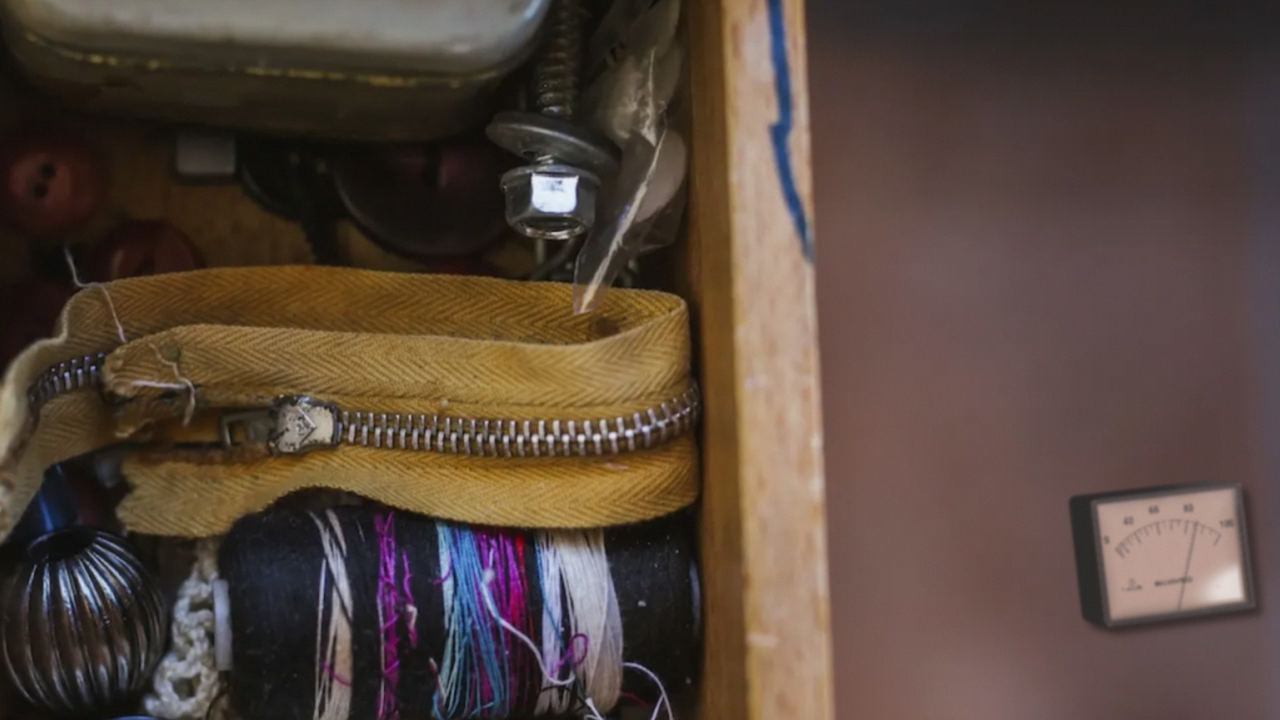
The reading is {"value": 85, "unit": "mA"}
